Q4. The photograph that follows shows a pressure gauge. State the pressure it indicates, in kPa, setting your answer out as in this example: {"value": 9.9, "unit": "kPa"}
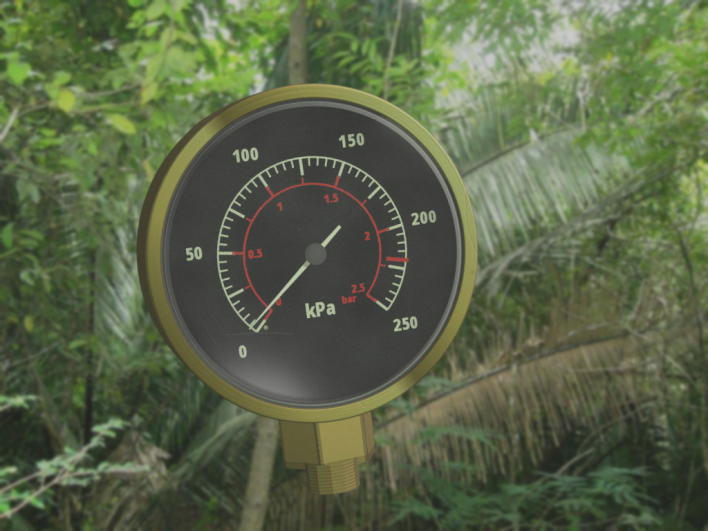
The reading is {"value": 5, "unit": "kPa"}
